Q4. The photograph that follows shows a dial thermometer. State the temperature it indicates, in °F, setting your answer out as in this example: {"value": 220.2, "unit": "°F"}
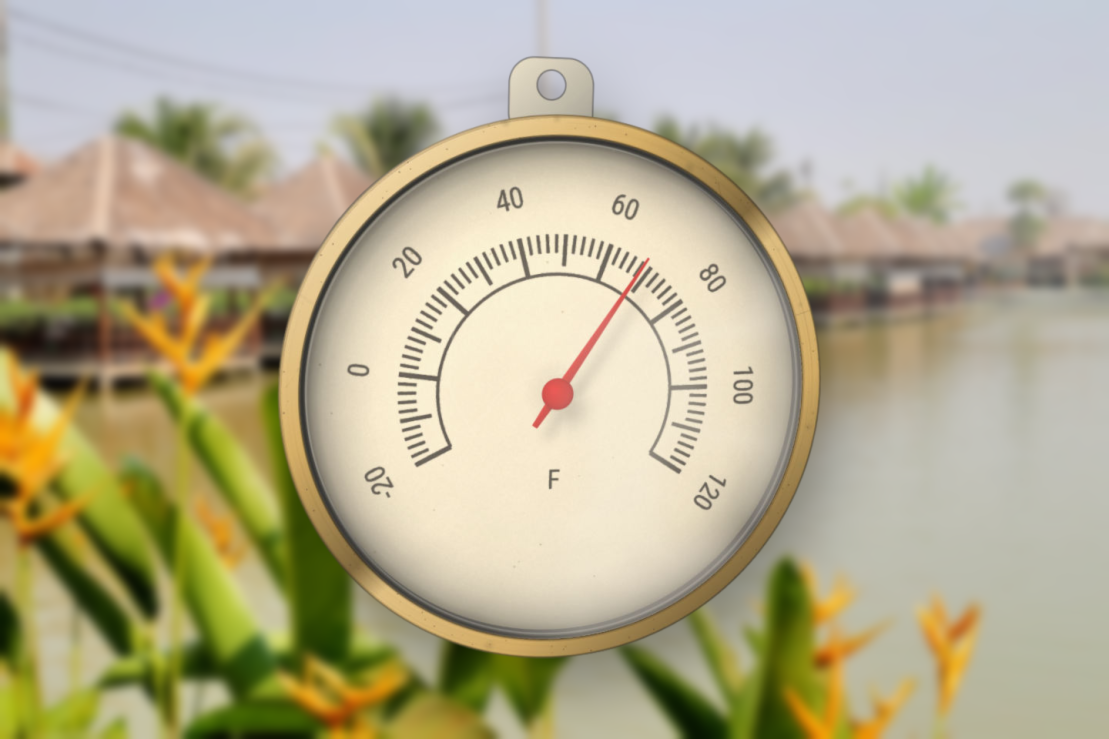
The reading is {"value": 68, "unit": "°F"}
